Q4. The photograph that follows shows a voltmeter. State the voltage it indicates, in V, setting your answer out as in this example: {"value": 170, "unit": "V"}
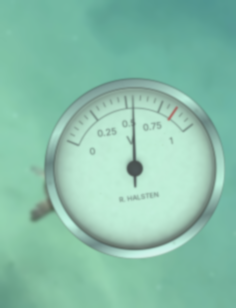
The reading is {"value": 0.55, "unit": "V"}
